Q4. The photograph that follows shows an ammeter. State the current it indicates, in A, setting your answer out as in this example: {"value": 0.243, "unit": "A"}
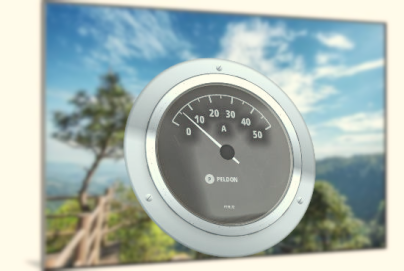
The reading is {"value": 5, "unit": "A"}
